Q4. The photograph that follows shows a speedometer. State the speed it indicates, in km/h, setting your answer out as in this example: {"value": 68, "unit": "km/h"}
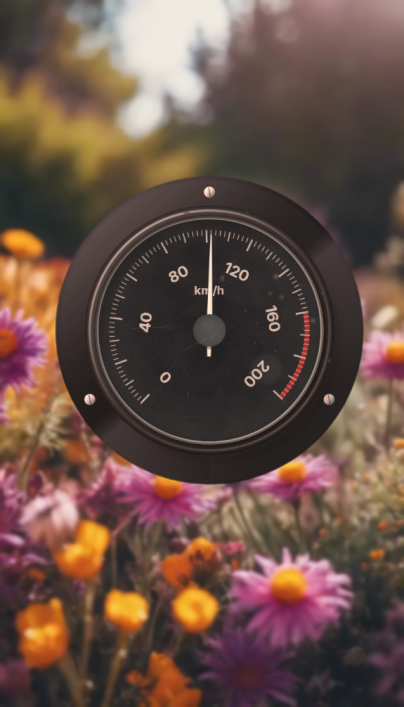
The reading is {"value": 102, "unit": "km/h"}
